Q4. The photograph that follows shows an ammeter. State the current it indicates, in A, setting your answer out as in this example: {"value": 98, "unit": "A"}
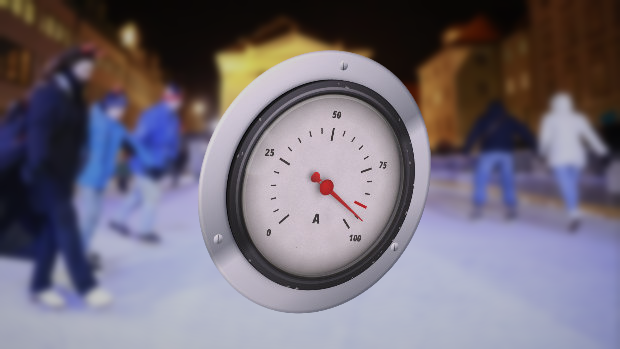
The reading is {"value": 95, "unit": "A"}
